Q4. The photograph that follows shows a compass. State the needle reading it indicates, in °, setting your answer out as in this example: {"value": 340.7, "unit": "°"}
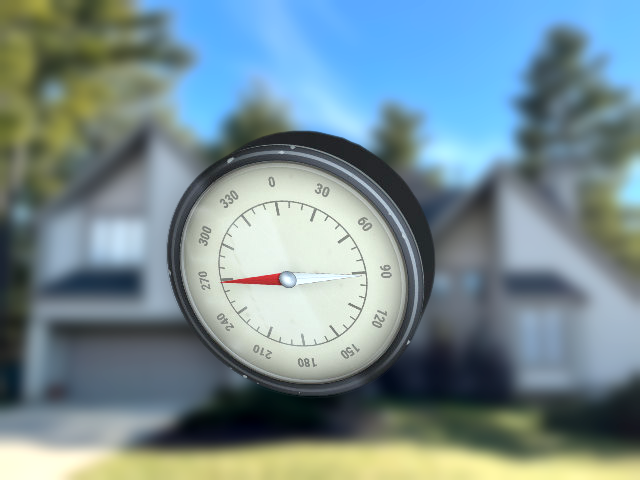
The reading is {"value": 270, "unit": "°"}
